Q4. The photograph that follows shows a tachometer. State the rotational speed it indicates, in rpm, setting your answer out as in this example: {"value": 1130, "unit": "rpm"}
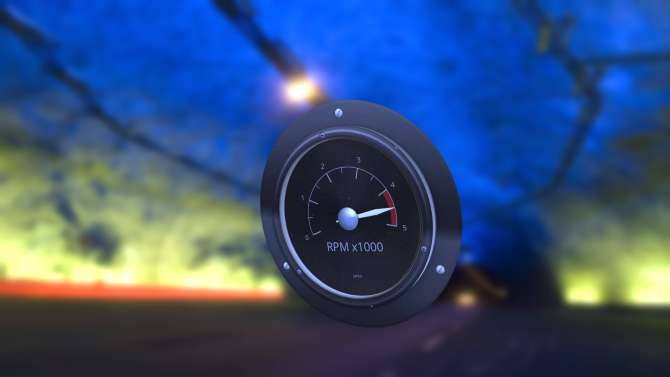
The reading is {"value": 4500, "unit": "rpm"}
